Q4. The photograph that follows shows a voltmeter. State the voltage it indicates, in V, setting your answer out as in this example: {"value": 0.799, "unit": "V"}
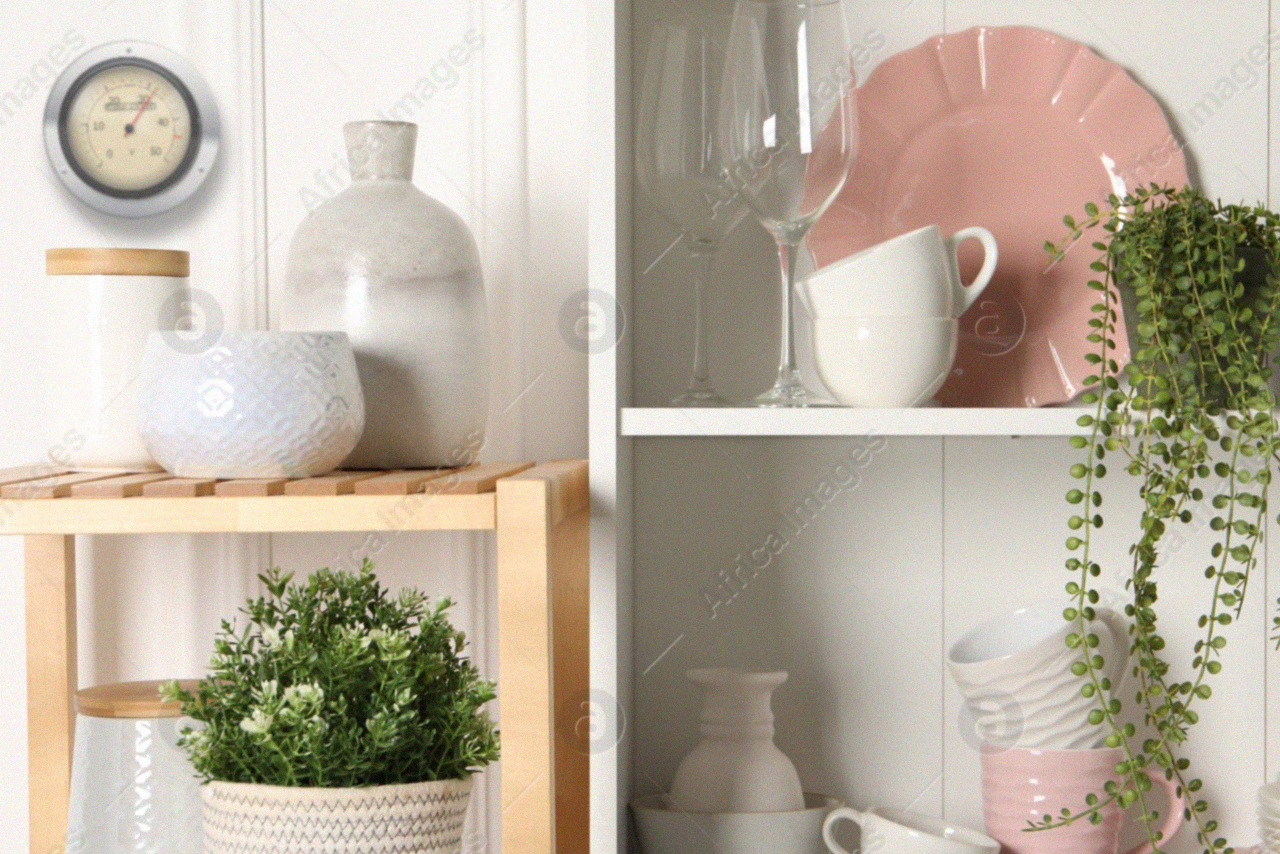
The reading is {"value": 32, "unit": "V"}
